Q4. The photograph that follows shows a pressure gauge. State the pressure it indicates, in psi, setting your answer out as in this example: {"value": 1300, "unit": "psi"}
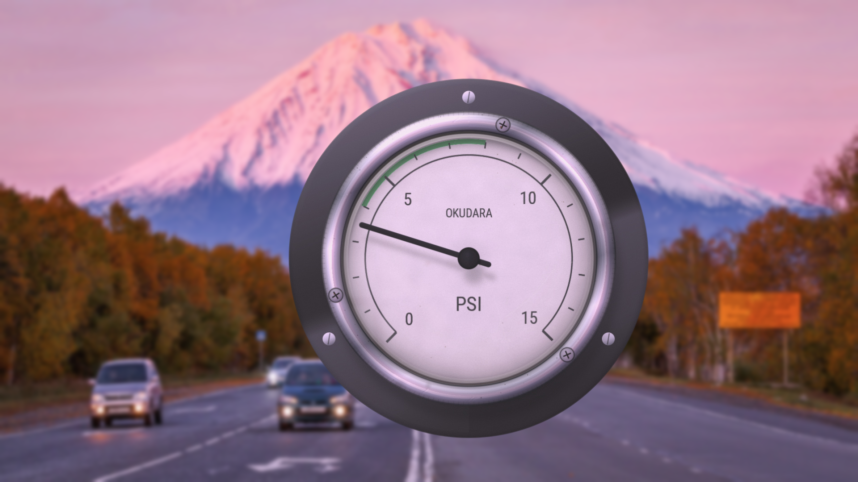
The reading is {"value": 3.5, "unit": "psi"}
